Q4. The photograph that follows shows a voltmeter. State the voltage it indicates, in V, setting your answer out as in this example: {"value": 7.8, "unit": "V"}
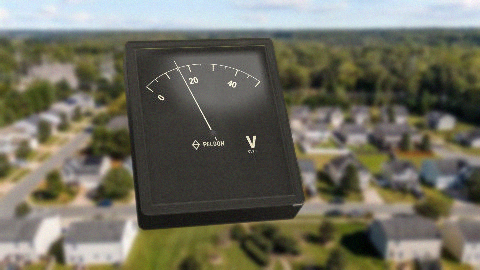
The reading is {"value": 15, "unit": "V"}
